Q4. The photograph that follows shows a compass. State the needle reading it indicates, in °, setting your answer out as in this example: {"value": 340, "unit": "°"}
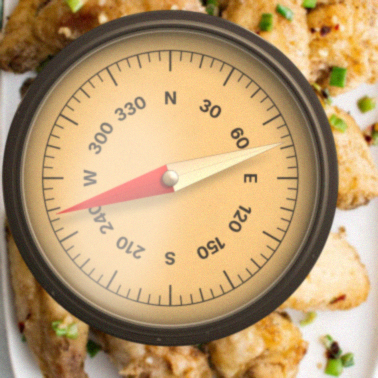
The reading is {"value": 252.5, "unit": "°"}
